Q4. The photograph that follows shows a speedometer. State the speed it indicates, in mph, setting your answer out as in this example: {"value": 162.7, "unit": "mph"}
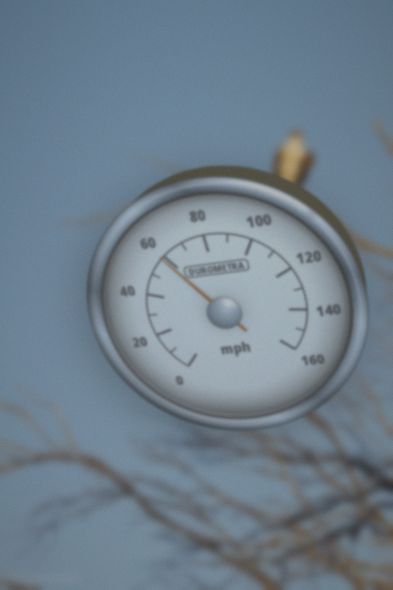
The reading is {"value": 60, "unit": "mph"}
